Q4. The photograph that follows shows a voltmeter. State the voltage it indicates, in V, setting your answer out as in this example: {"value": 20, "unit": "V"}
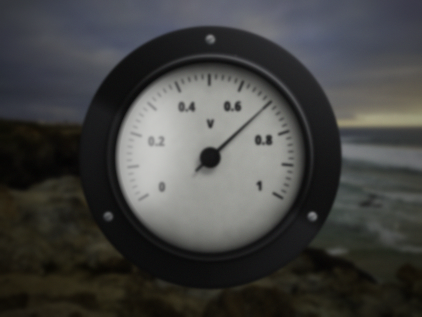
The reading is {"value": 0.7, "unit": "V"}
